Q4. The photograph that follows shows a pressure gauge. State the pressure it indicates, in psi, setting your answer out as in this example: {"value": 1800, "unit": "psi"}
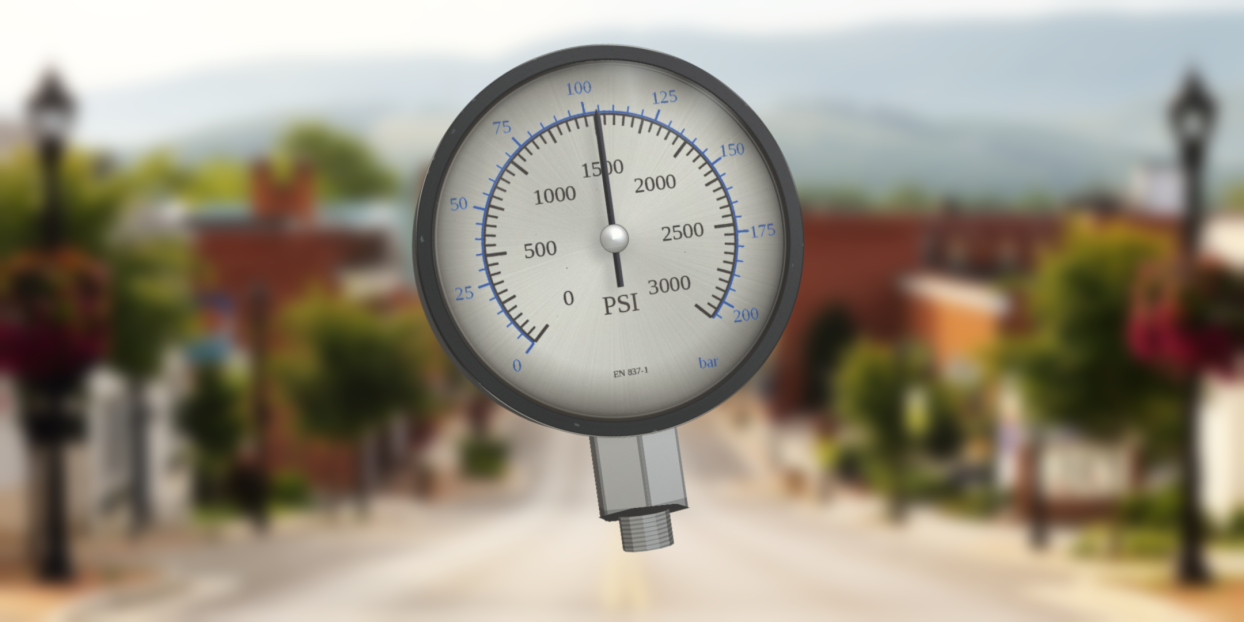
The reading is {"value": 1500, "unit": "psi"}
